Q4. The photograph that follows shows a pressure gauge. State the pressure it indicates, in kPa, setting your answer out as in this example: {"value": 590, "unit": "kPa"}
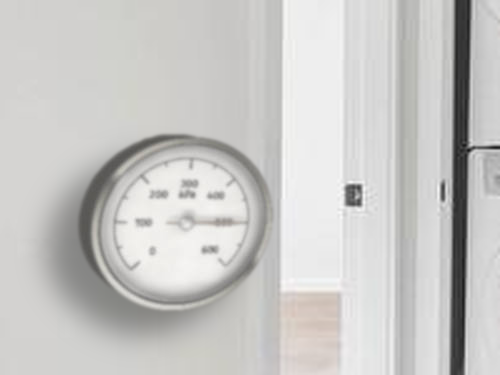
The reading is {"value": 500, "unit": "kPa"}
